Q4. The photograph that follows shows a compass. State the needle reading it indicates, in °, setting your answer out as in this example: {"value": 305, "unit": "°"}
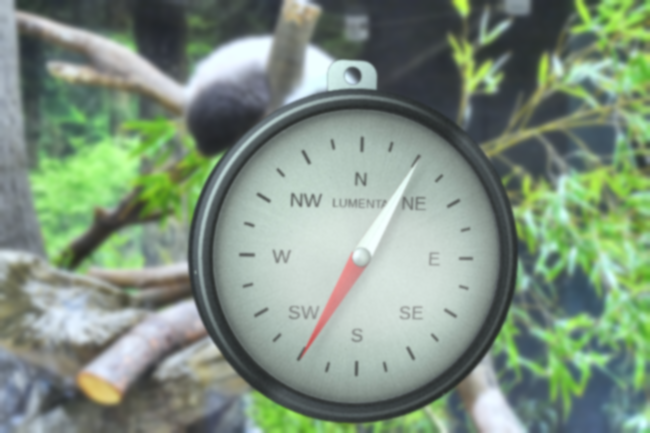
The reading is {"value": 210, "unit": "°"}
